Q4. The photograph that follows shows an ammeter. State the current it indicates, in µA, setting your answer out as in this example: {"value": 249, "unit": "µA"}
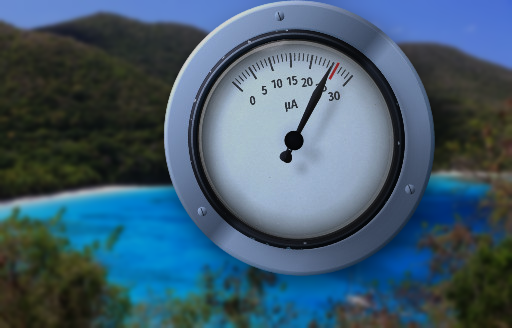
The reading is {"value": 25, "unit": "µA"}
